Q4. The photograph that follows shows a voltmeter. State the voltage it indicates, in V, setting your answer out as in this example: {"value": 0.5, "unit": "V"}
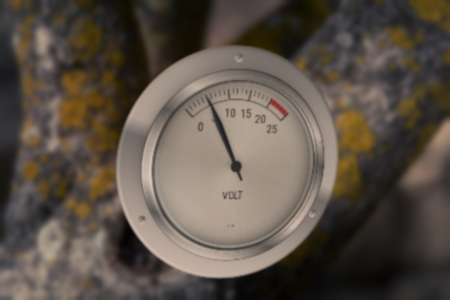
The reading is {"value": 5, "unit": "V"}
